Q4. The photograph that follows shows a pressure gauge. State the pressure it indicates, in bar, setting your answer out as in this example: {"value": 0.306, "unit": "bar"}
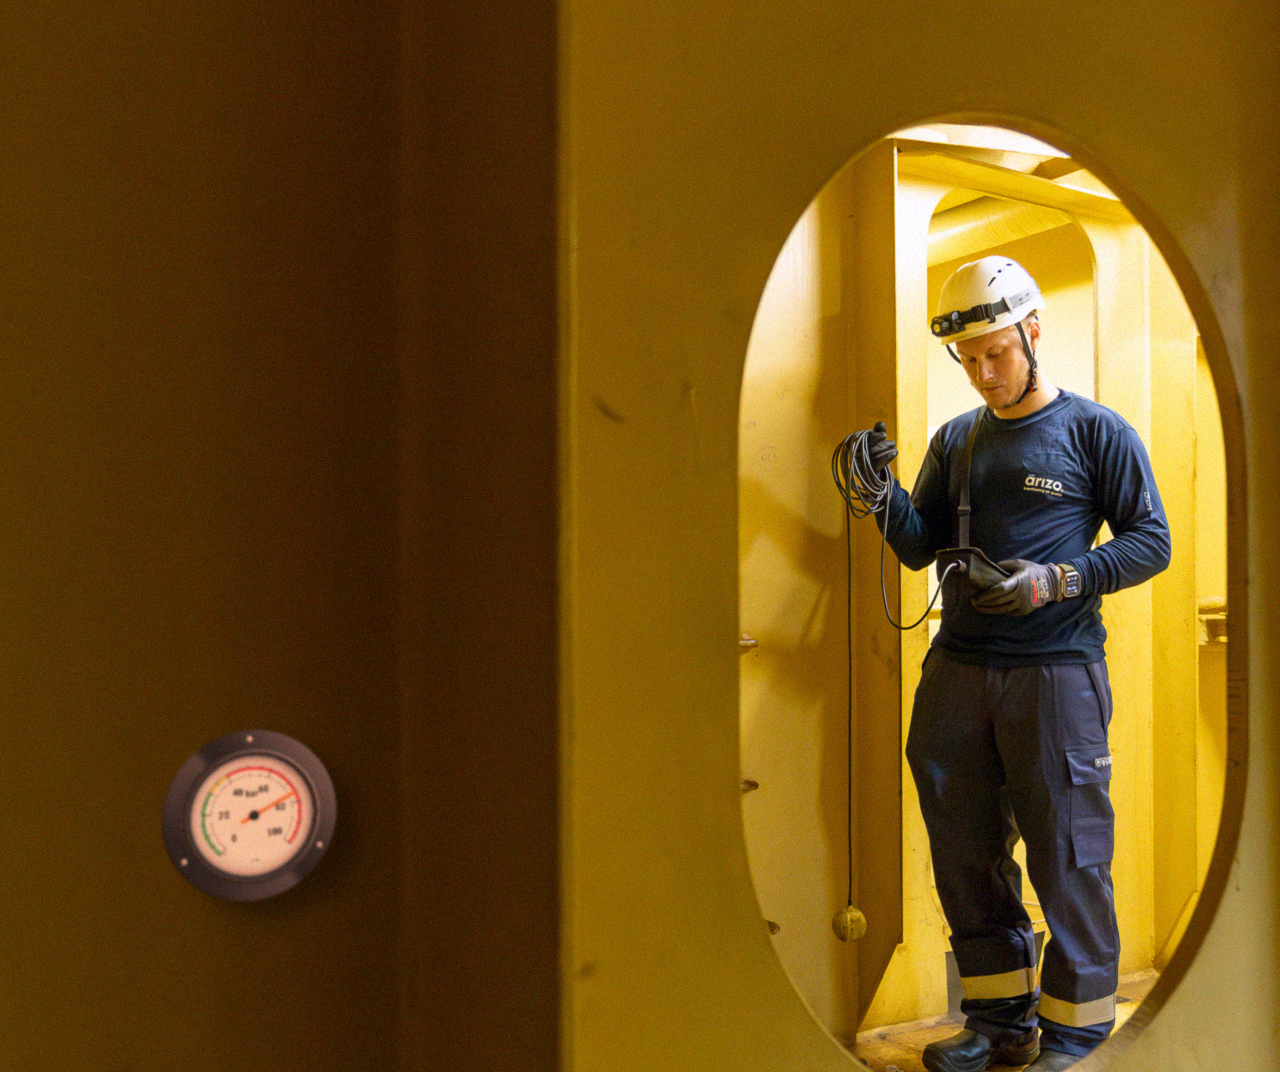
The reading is {"value": 75, "unit": "bar"}
